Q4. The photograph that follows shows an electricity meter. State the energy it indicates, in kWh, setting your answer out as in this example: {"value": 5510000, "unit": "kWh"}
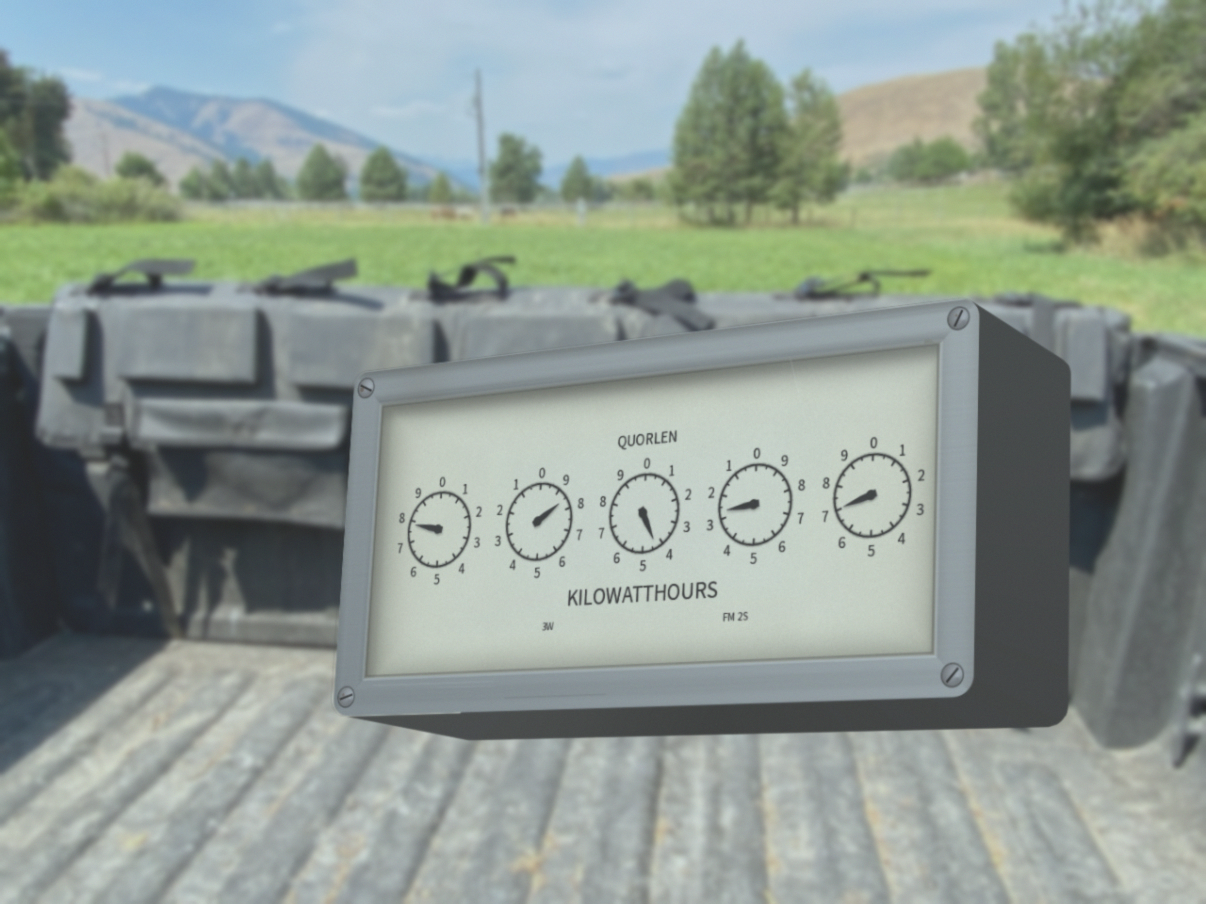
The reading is {"value": 78427, "unit": "kWh"}
